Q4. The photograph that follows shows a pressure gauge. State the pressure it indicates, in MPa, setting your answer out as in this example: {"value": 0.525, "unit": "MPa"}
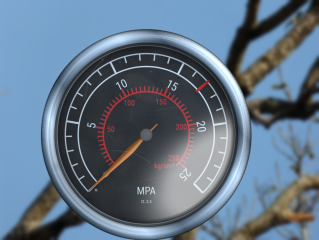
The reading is {"value": 0, "unit": "MPa"}
